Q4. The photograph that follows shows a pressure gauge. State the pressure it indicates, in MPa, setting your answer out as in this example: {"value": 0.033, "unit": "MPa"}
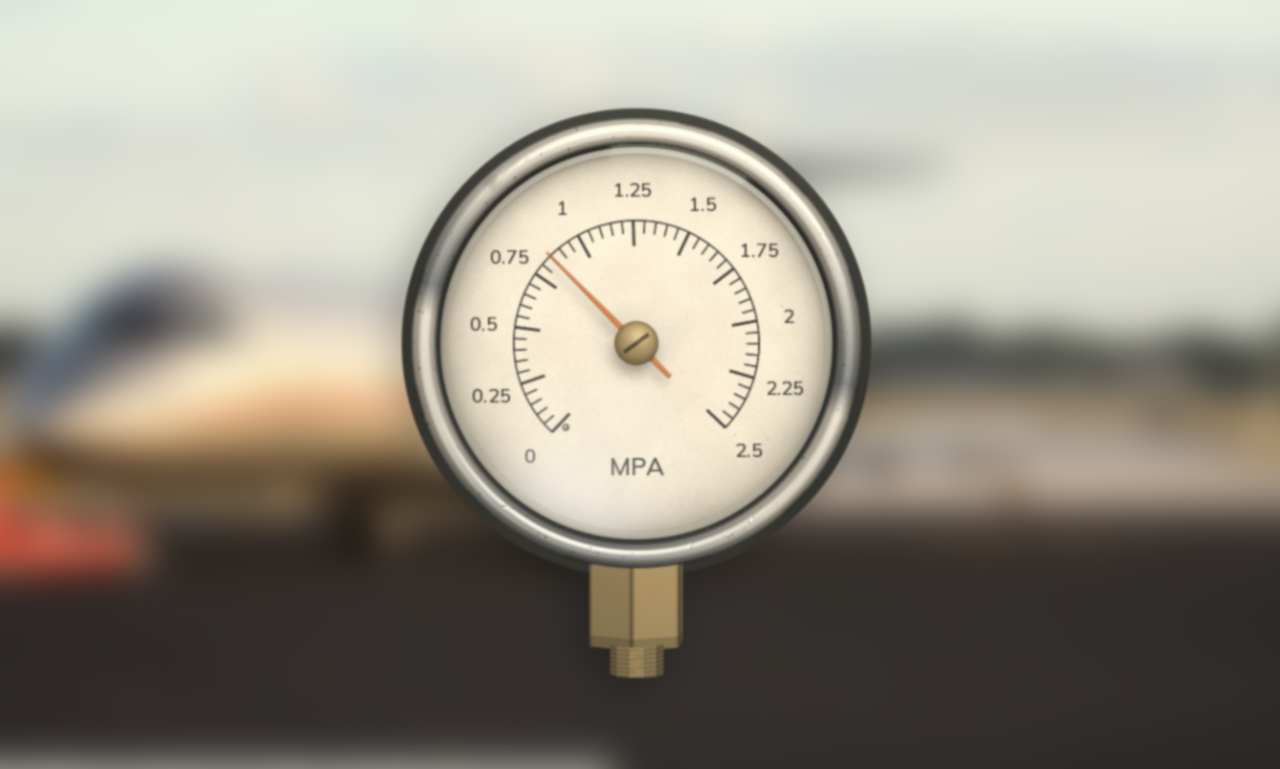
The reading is {"value": 0.85, "unit": "MPa"}
